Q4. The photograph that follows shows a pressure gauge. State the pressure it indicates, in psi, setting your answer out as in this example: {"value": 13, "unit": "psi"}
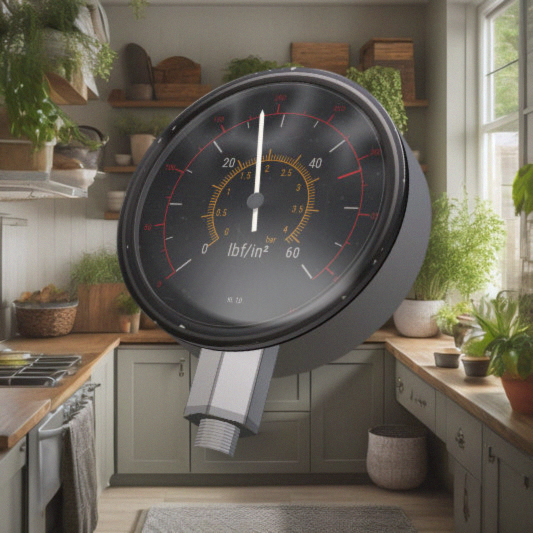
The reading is {"value": 27.5, "unit": "psi"}
